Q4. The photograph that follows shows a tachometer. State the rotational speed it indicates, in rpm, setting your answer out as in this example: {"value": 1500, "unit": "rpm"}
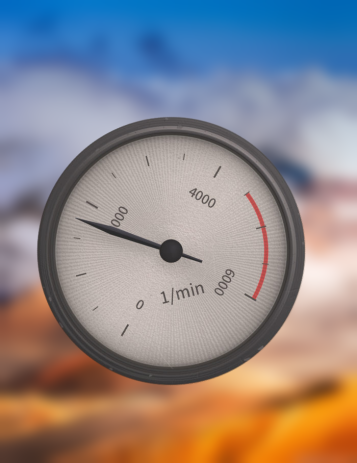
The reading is {"value": 1750, "unit": "rpm"}
